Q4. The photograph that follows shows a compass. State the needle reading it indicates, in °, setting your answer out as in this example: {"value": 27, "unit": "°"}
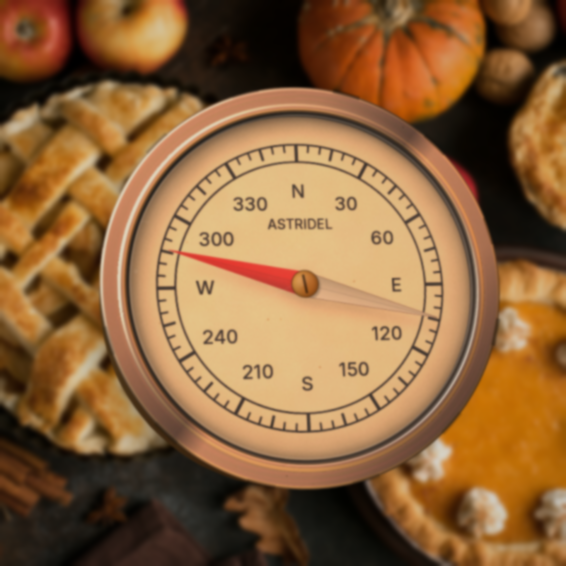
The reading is {"value": 285, "unit": "°"}
